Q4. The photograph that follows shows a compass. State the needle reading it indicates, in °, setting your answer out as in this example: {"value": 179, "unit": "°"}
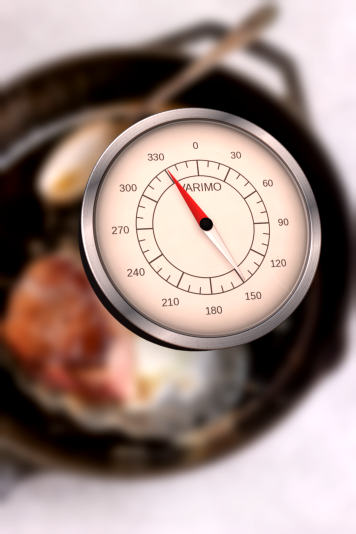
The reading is {"value": 330, "unit": "°"}
